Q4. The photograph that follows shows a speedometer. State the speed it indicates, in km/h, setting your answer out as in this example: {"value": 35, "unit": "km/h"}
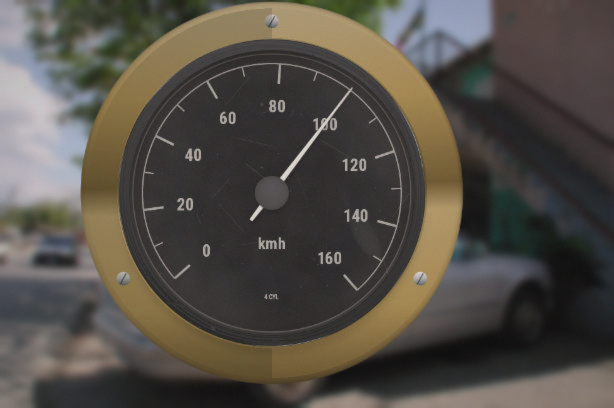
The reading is {"value": 100, "unit": "km/h"}
